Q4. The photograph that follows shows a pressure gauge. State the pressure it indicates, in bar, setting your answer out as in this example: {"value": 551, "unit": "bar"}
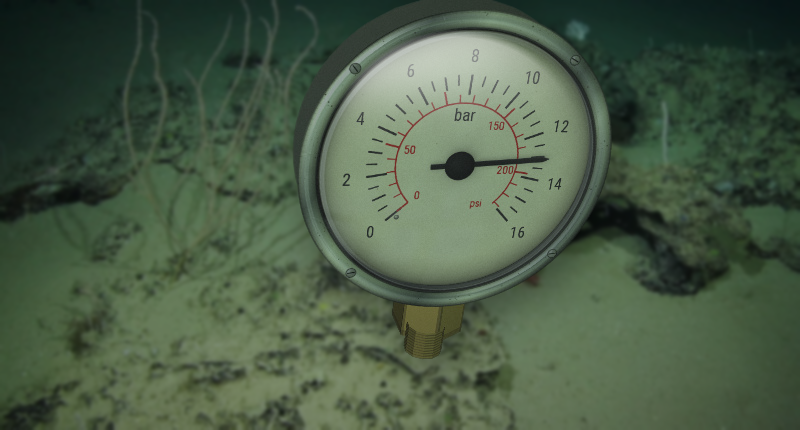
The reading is {"value": 13, "unit": "bar"}
